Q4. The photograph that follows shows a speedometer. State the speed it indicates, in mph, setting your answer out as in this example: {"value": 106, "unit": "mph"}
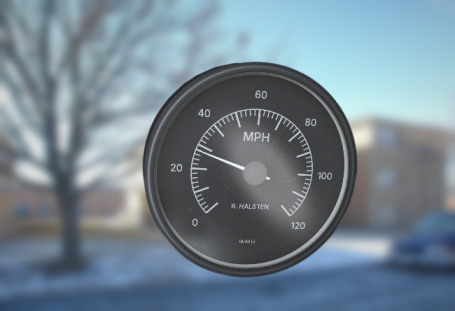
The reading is {"value": 28, "unit": "mph"}
